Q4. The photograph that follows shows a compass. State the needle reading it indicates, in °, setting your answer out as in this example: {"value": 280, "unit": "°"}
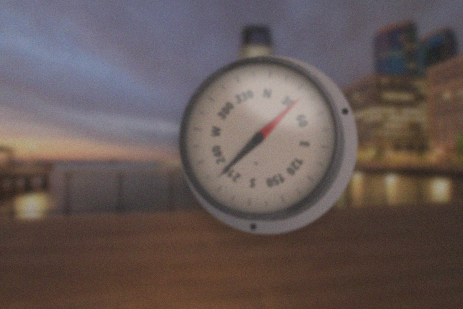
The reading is {"value": 37.5, "unit": "°"}
